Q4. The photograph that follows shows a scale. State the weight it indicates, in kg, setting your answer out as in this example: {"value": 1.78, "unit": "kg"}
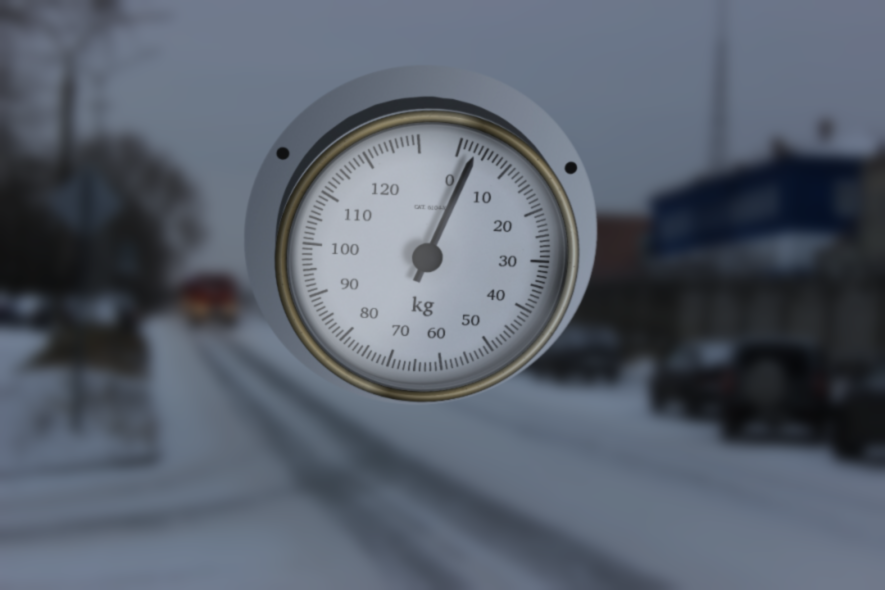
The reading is {"value": 3, "unit": "kg"}
